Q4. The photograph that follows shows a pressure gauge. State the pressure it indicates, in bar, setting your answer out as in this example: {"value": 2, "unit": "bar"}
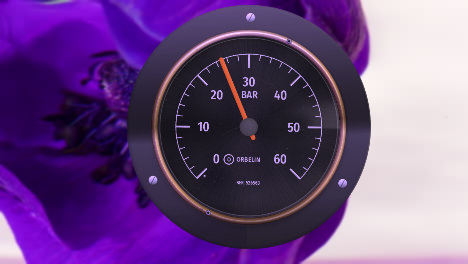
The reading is {"value": 25, "unit": "bar"}
